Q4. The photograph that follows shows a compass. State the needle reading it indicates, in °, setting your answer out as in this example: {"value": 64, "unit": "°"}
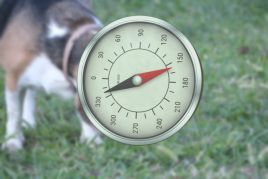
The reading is {"value": 157.5, "unit": "°"}
